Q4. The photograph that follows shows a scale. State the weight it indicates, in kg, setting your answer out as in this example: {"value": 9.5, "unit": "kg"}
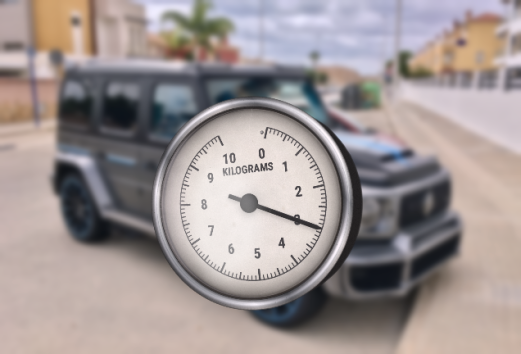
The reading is {"value": 3, "unit": "kg"}
